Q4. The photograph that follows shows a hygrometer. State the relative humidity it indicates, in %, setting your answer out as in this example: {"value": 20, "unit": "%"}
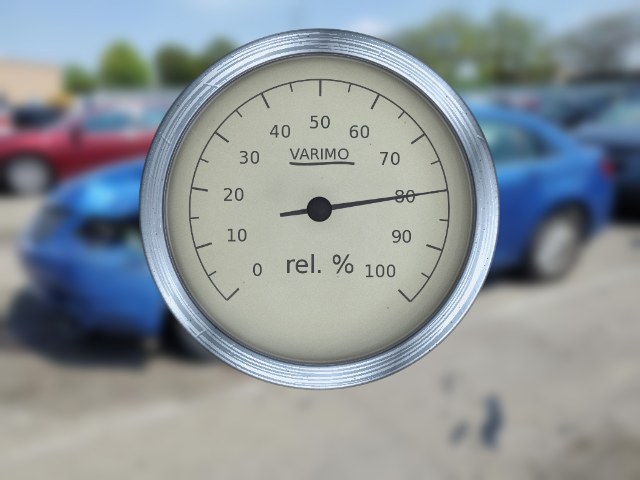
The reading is {"value": 80, "unit": "%"}
